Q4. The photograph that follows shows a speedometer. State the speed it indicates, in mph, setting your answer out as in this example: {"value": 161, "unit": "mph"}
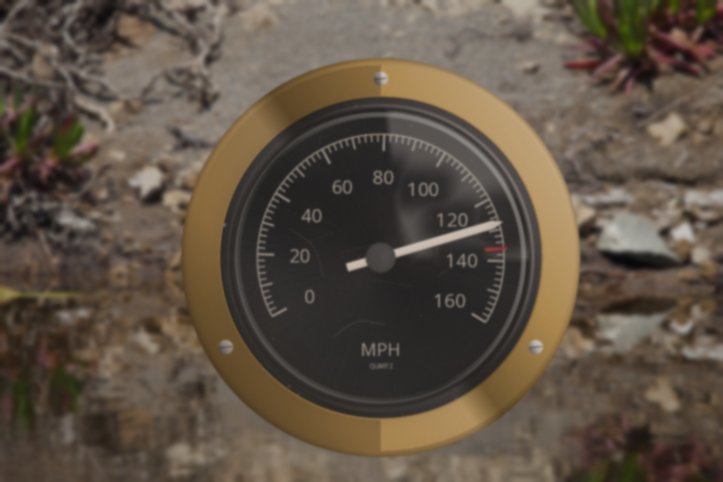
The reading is {"value": 128, "unit": "mph"}
